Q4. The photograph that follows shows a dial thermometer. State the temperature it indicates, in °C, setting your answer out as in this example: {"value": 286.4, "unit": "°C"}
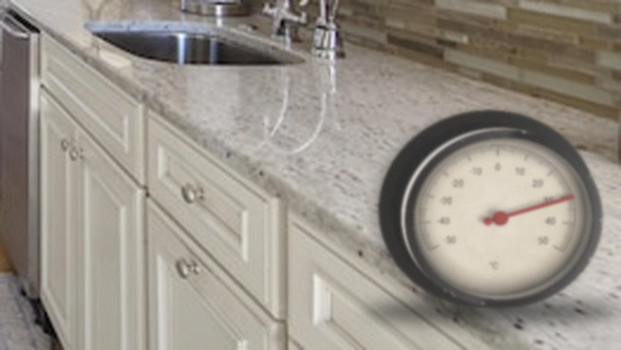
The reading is {"value": 30, "unit": "°C"}
